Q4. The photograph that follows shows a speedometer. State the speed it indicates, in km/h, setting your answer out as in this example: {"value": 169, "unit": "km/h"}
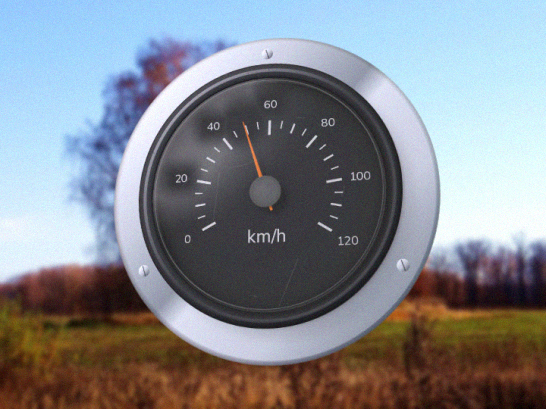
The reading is {"value": 50, "unit": "km/h"}
